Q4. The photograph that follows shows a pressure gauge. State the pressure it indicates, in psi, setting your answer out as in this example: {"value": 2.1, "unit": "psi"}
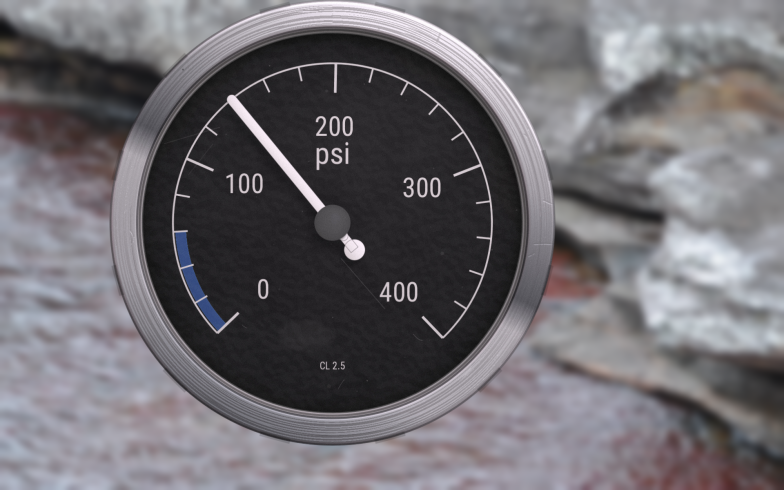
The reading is {"value": 140, "unit": "psi"}
